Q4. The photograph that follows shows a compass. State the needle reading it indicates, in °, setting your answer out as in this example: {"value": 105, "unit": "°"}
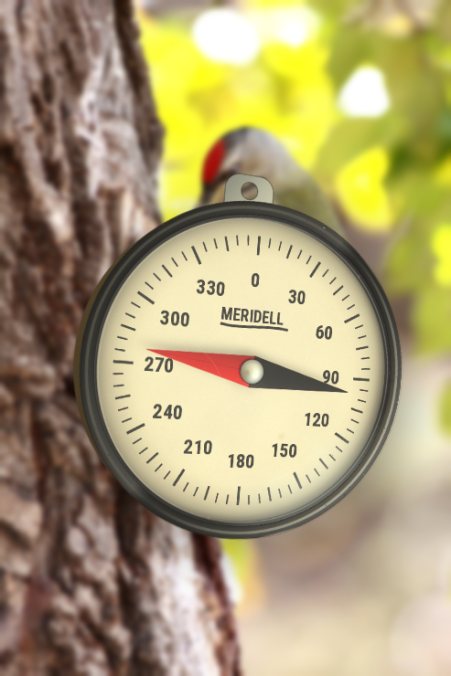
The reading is {"value": 277.5, "unit": "°"}
